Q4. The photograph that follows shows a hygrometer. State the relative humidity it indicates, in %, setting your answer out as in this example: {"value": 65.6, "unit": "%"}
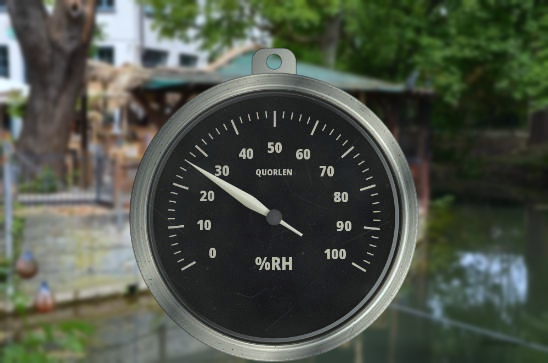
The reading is {"value": 26, "unit": "%"}
